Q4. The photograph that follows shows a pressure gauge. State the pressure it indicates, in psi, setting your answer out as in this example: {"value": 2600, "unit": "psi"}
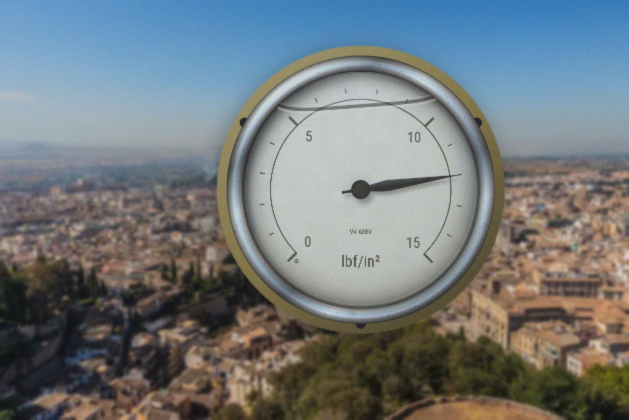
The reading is {"value": 12, "unit": "psi"}
